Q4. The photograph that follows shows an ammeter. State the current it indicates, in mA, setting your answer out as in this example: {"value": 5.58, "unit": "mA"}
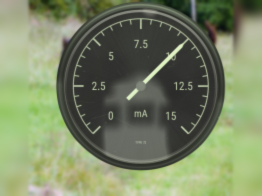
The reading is {"value": 10, "unit": "mA"}
